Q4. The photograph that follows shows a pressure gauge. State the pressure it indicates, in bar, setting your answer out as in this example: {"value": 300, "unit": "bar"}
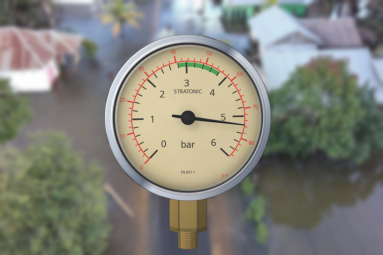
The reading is {"value": 5.2, "unit": "bar"}
